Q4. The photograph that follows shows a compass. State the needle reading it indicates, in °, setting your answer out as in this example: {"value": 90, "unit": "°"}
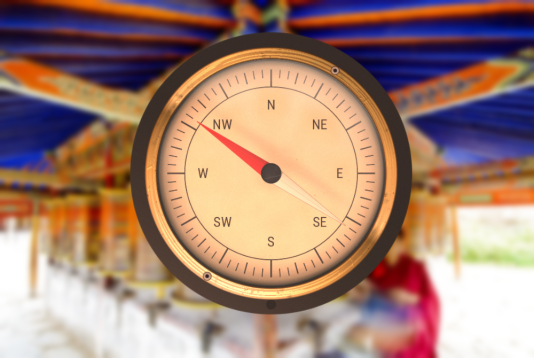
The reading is {"value": 305, "unit": "°"}
